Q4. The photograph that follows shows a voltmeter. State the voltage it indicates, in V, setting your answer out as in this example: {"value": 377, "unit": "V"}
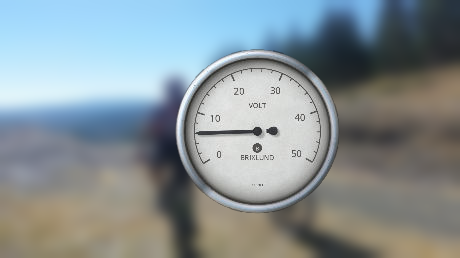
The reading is {"value": 6, "unit": "V"}
